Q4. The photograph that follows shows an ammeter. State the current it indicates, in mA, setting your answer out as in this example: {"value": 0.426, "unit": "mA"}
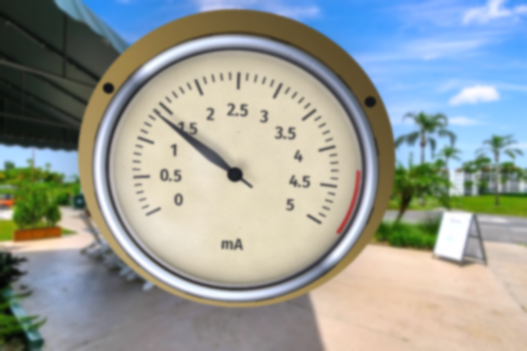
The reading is {"value": 1.4, "unit": "mA"}
